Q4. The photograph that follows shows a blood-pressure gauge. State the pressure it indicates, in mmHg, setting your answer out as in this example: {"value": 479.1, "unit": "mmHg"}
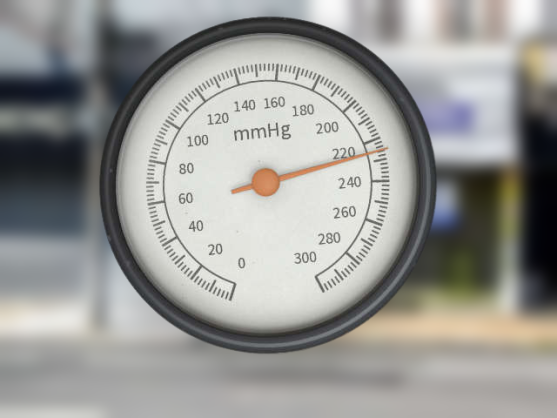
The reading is {"value": 226, "unit": "mmHg"}
